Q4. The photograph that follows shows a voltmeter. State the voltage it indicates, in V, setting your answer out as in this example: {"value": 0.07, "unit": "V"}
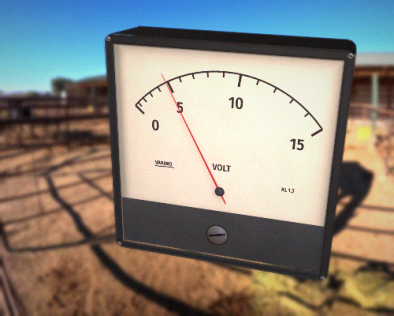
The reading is {"value": 5, "unit": "V"}
